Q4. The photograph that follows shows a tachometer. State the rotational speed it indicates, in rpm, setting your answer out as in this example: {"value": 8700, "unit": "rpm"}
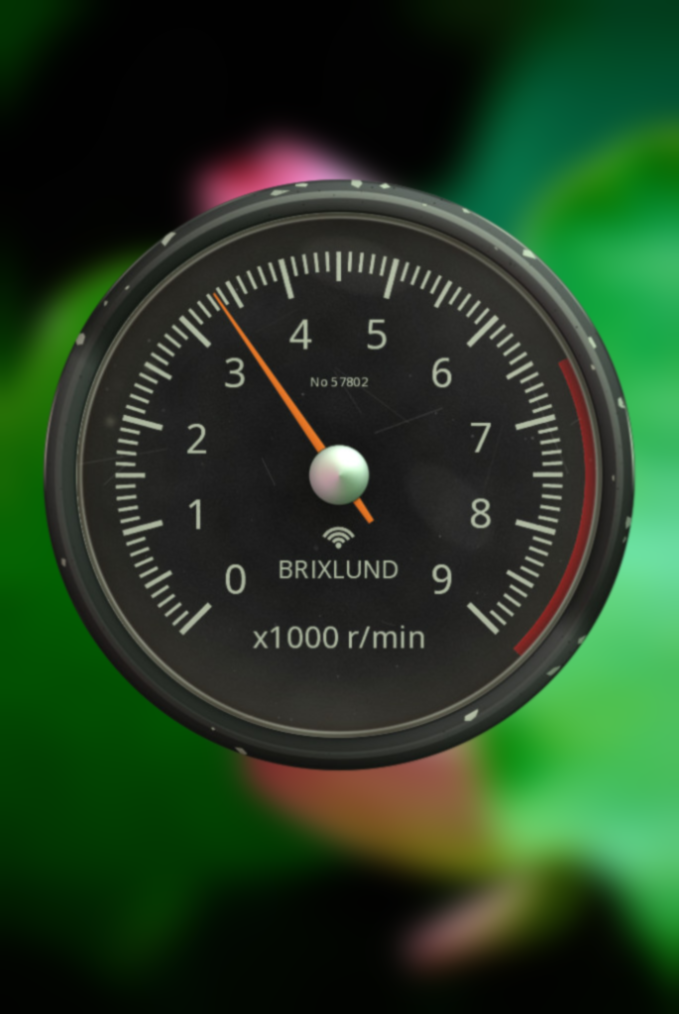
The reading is {"value": 3350, "unit": "rpm"}
